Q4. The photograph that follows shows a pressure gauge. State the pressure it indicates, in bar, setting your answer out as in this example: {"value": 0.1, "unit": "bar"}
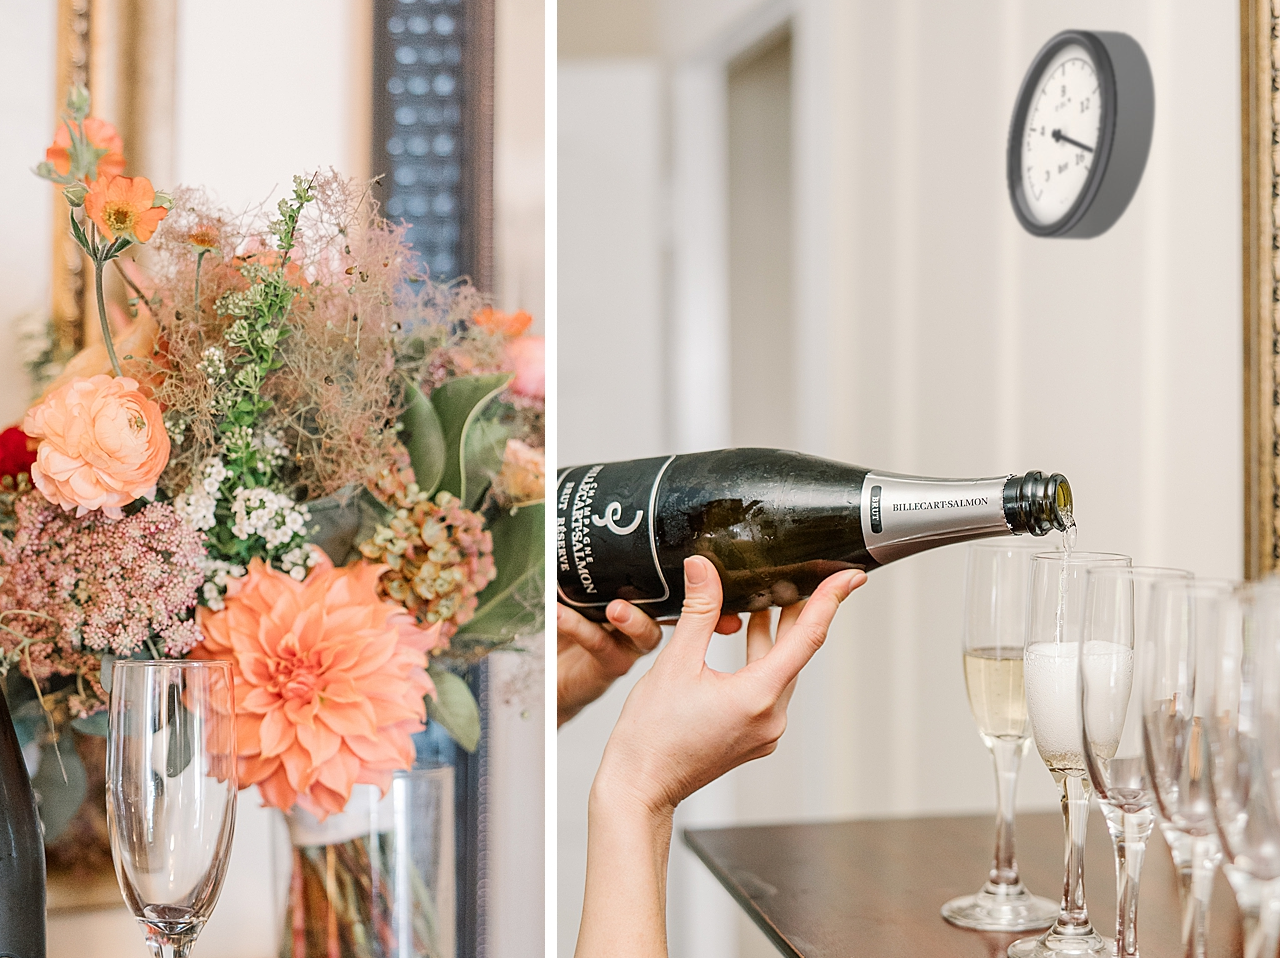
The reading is {"value": 15, "unit": "bar"}
